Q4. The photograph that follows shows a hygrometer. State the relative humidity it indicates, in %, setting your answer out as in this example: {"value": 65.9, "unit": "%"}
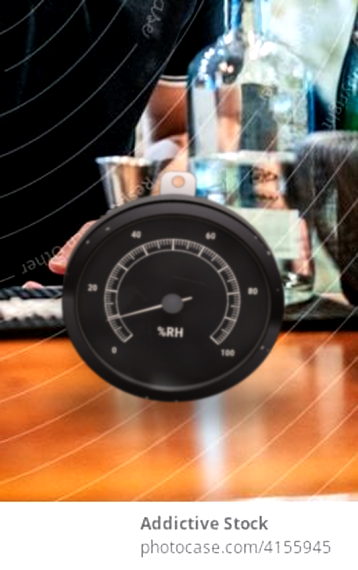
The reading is {"value": 10, "unit": "%"}
